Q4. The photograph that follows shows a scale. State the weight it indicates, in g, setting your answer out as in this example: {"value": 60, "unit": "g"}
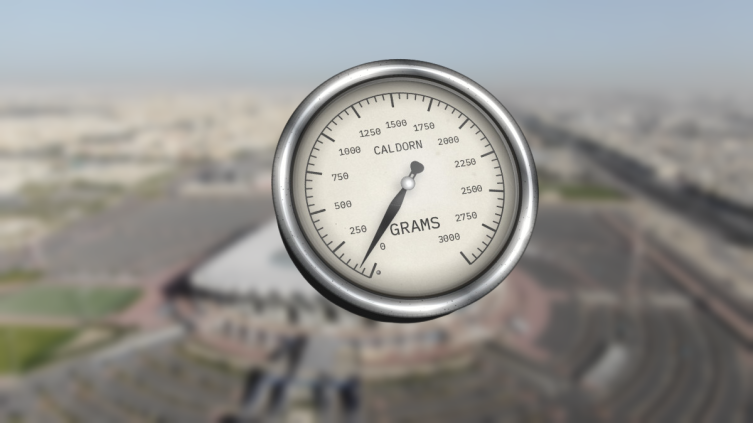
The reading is {"value": 75, "unit": "g"}
